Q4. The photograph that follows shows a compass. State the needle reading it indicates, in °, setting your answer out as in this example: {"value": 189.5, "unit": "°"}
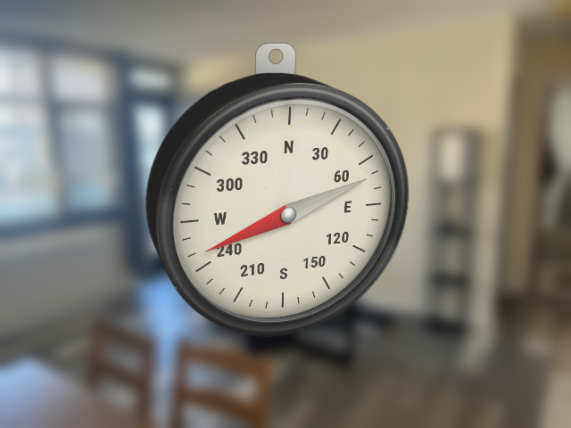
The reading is {"value": 250, "unit": "°"}
